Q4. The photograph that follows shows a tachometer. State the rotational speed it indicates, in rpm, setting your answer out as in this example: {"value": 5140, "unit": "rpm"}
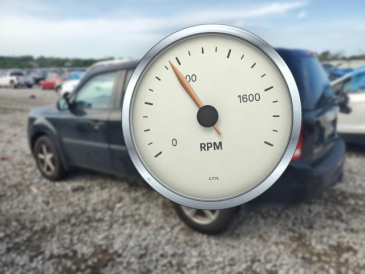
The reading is {"value": 750, "unit": "rpm"}
